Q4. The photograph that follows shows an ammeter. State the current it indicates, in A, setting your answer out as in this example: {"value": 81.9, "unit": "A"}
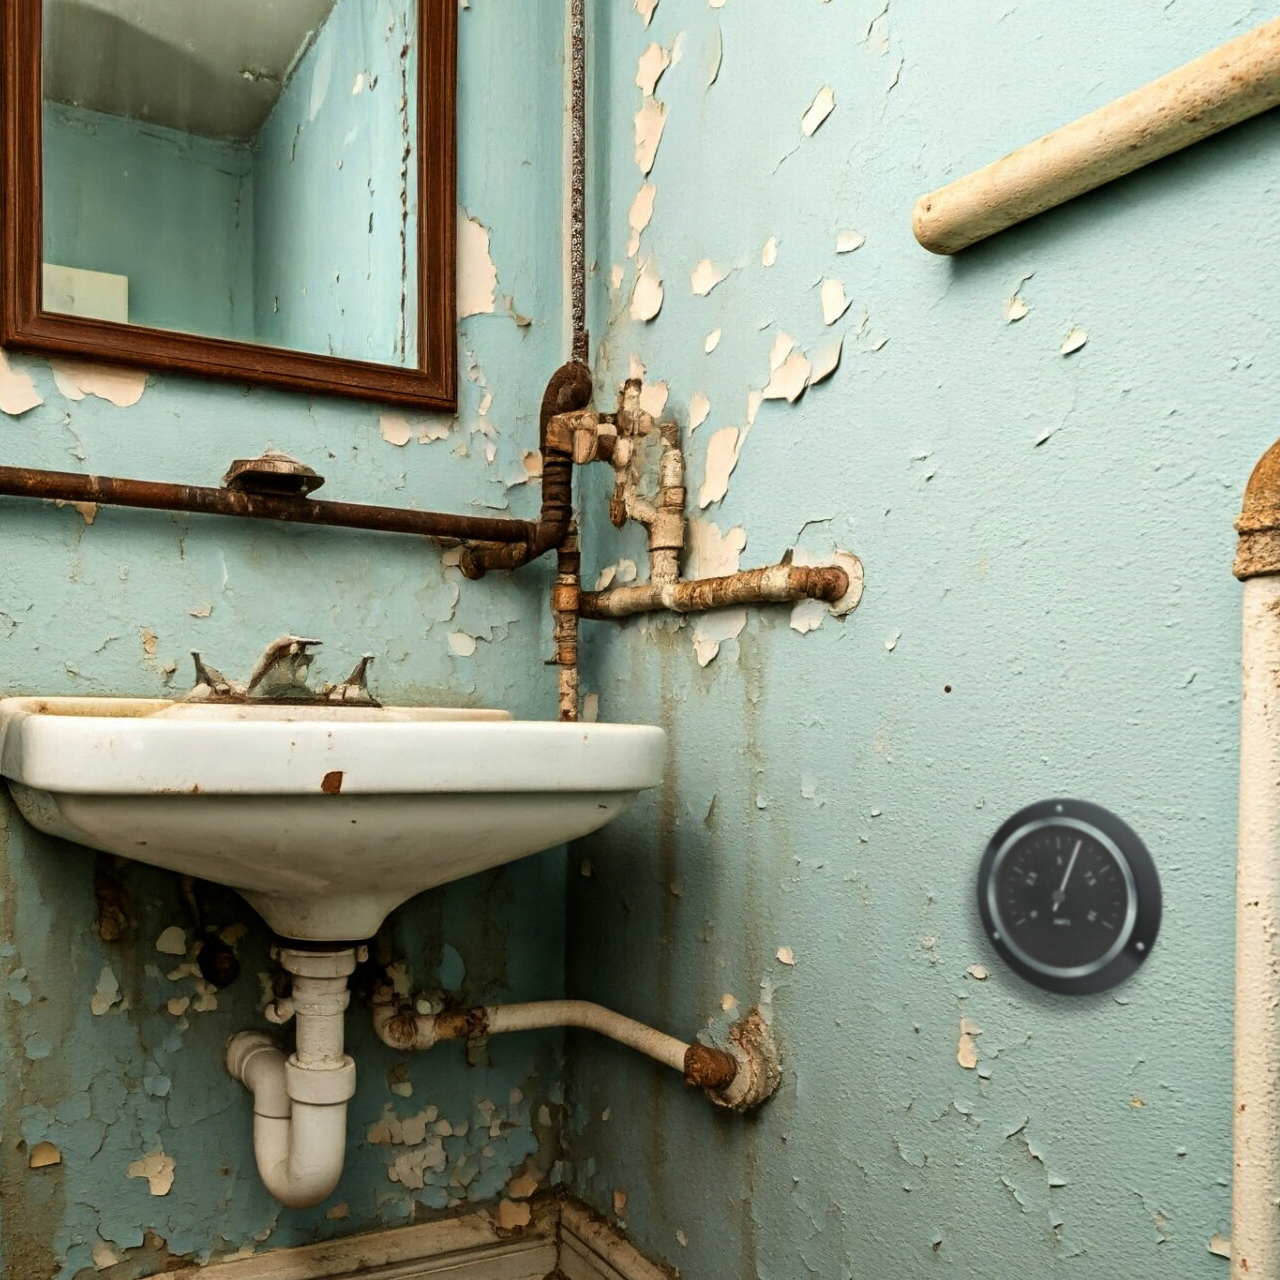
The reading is {"value": 6, "unit": "A"}
